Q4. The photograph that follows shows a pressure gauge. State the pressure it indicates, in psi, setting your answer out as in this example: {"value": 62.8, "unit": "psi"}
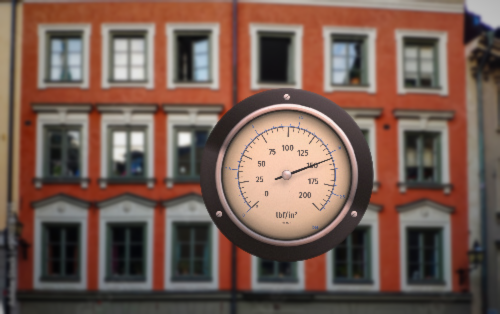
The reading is {"value": 150, "unit": "psi"}
